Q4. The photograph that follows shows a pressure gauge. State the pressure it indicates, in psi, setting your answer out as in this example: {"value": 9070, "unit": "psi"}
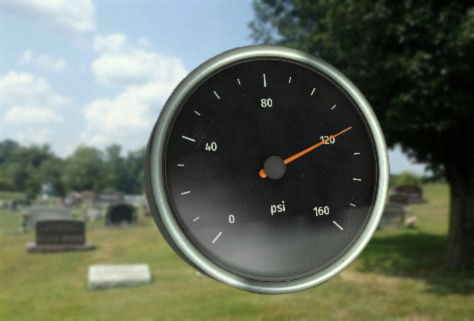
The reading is {"value": 120, "unit": "psi"}
